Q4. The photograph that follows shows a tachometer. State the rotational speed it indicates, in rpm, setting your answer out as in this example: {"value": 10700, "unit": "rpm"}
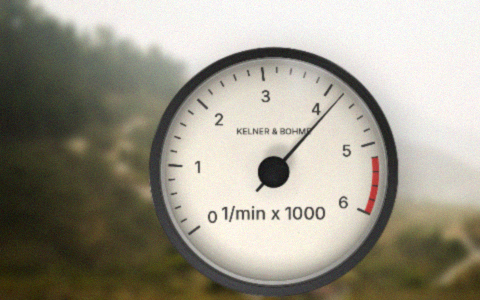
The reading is {"value": 4200, "unit": "rpm"}
